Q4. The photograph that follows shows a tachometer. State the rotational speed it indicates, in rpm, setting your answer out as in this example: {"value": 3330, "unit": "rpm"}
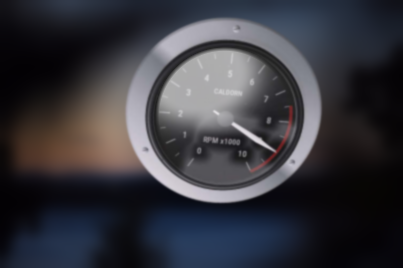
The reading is {"value": 9000, "unit": "rpm"}
